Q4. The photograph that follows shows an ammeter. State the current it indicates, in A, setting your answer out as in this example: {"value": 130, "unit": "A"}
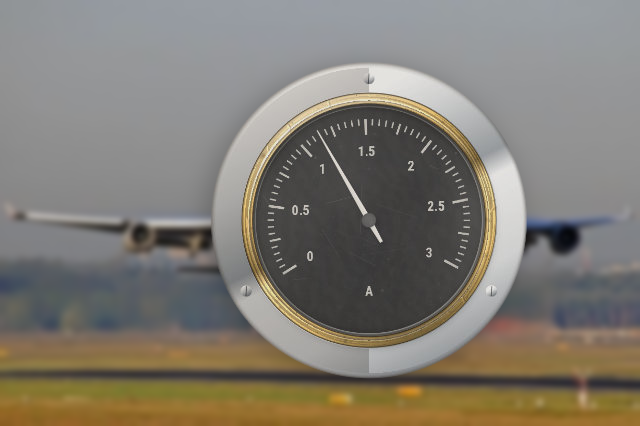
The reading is {"value": 1.15, "unit": "A"}
